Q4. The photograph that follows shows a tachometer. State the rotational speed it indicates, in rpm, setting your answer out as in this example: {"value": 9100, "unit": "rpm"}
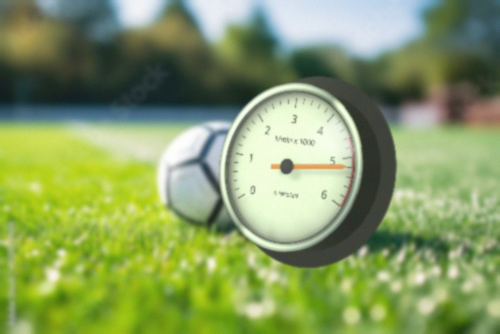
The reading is {"value": 5200, "unit": "rpm"}
